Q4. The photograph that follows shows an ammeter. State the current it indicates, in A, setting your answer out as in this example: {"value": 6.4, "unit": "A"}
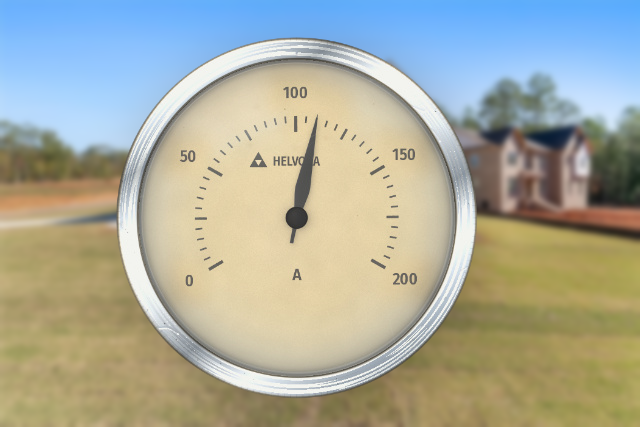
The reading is {"value": 110, "unit": "A"}
